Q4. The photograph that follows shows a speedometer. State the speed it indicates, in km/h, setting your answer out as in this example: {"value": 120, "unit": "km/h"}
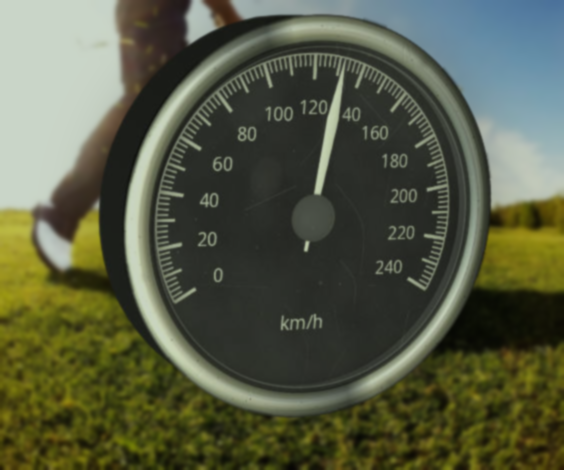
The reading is {"value": 130, "unit": "km/h"}
